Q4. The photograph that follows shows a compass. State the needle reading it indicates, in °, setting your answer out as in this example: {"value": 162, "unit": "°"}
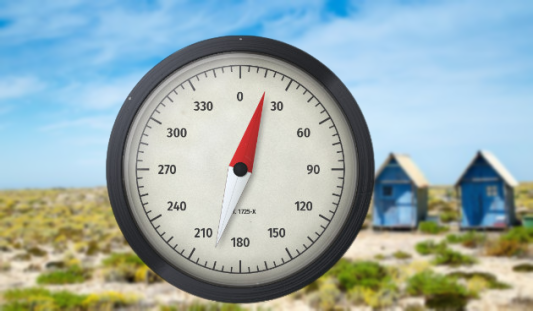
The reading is {"value": 17.5, "unit": "°"}
